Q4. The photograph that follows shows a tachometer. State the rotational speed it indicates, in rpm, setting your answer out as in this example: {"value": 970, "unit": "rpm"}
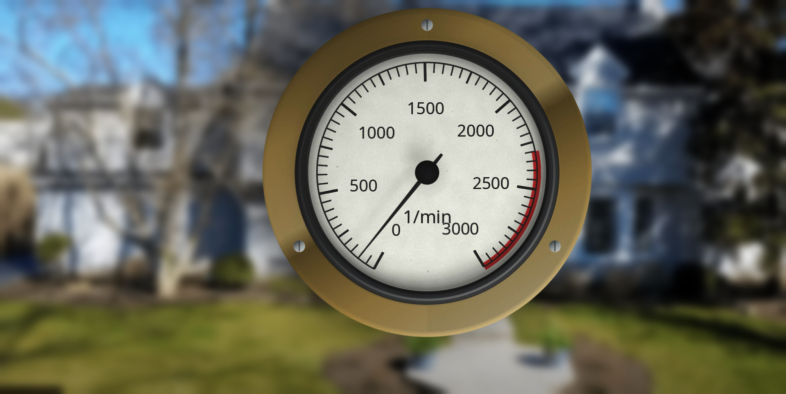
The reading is {"value": 100, "unit": "rpm"}
